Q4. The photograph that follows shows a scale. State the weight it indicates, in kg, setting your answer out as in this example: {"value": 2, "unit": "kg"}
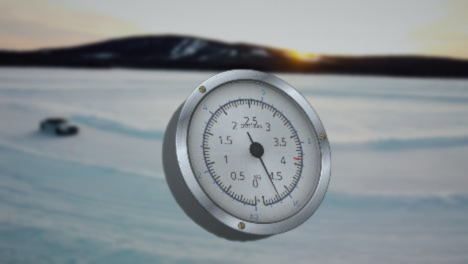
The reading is {"value": 4.75, "unit": "kg"}
